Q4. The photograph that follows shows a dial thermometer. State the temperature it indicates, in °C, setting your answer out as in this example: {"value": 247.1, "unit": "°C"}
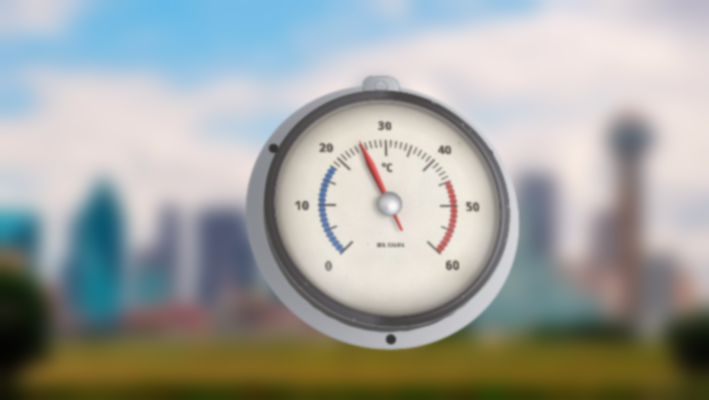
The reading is {"value": 25, "unit": "°C"}
